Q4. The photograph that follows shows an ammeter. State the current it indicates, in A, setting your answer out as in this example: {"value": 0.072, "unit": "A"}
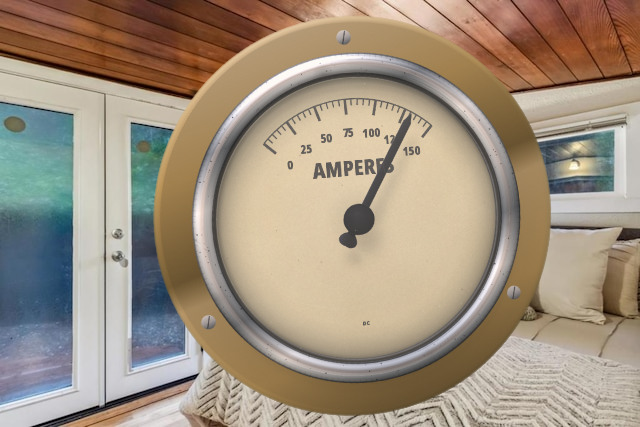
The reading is {"value": 130, "unit": "A"}
